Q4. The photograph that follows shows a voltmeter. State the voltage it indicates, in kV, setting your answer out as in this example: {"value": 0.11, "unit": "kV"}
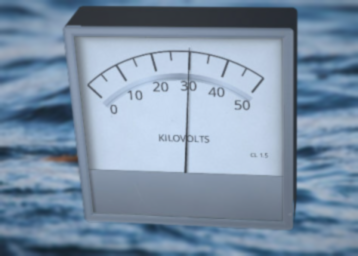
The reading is {"value": 30, "unit": "kV"}
